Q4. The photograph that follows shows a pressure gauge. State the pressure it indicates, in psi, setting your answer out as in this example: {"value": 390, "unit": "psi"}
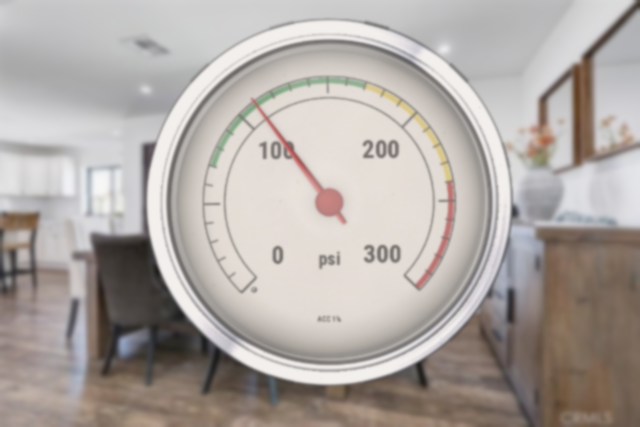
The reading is {"value": 110, "unit": "psi"}
